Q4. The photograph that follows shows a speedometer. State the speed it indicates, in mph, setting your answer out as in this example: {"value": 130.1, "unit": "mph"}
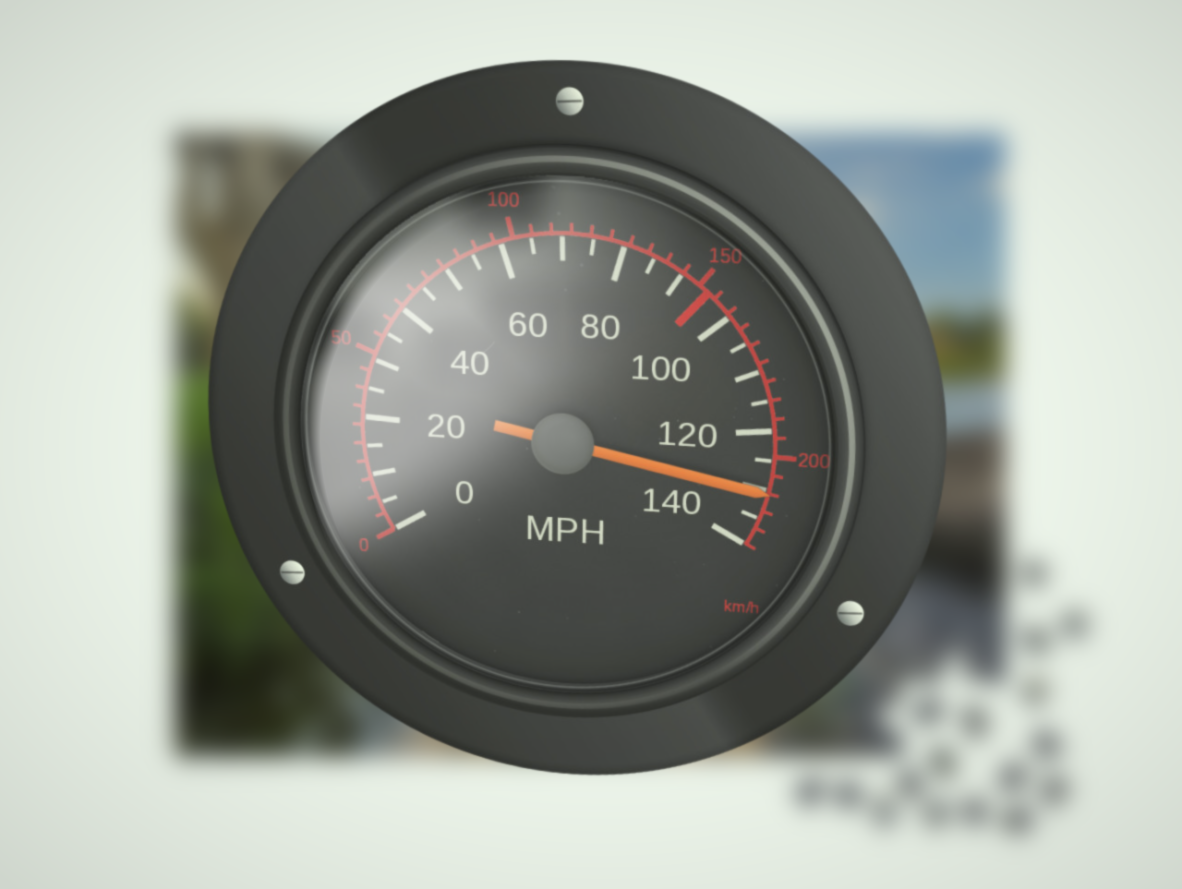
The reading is {"value": 130, "unit": "mph"}
